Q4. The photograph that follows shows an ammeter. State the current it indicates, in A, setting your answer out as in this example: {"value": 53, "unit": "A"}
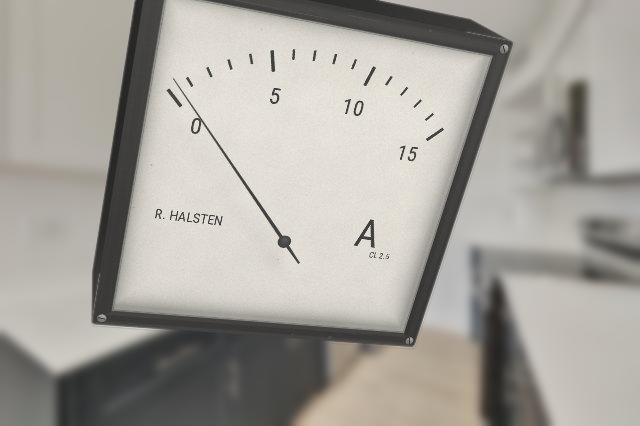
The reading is {"value": 0.5, "unit": "A"}
